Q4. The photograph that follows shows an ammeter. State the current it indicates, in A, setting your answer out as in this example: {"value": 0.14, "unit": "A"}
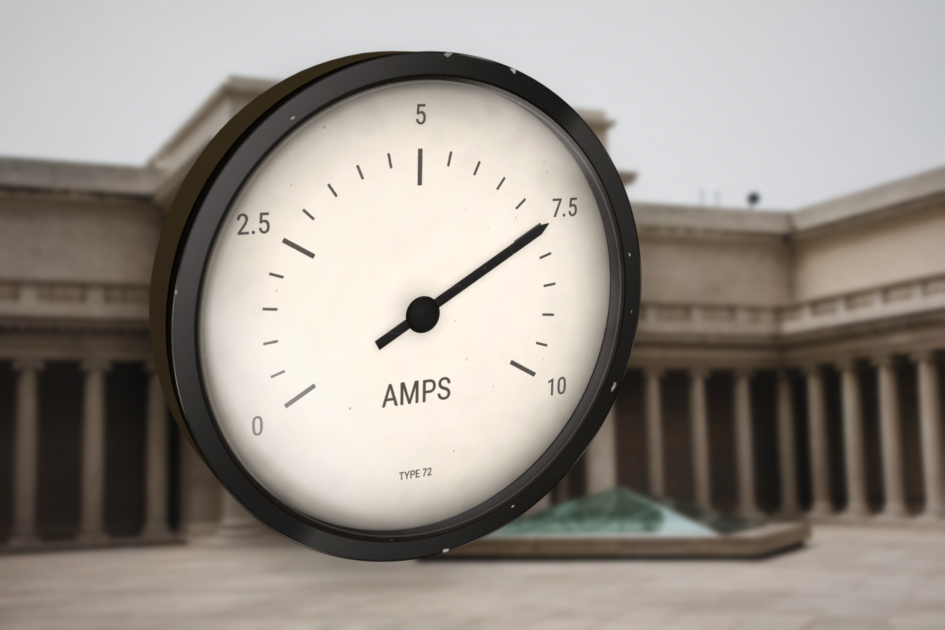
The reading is {"value": 7.5, "unit": "A"}
